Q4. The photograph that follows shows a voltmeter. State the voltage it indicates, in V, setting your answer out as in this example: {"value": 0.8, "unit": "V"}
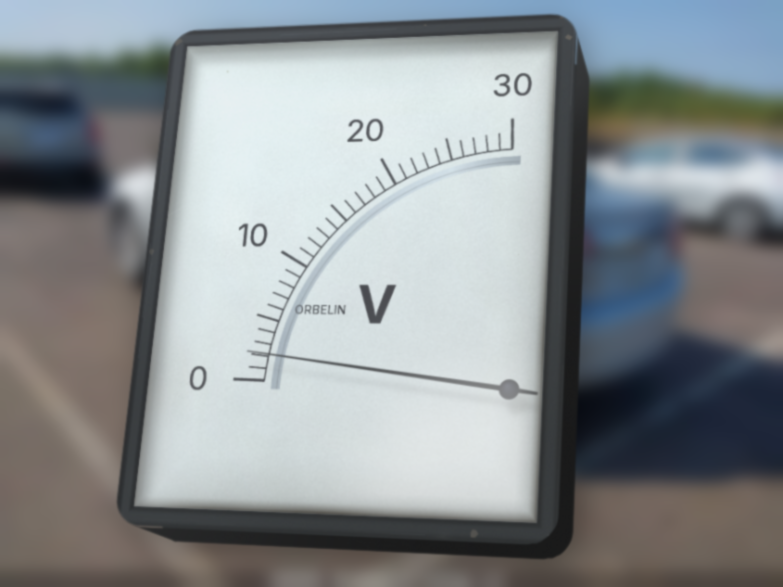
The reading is {"value": 2, "unit": "V"}
